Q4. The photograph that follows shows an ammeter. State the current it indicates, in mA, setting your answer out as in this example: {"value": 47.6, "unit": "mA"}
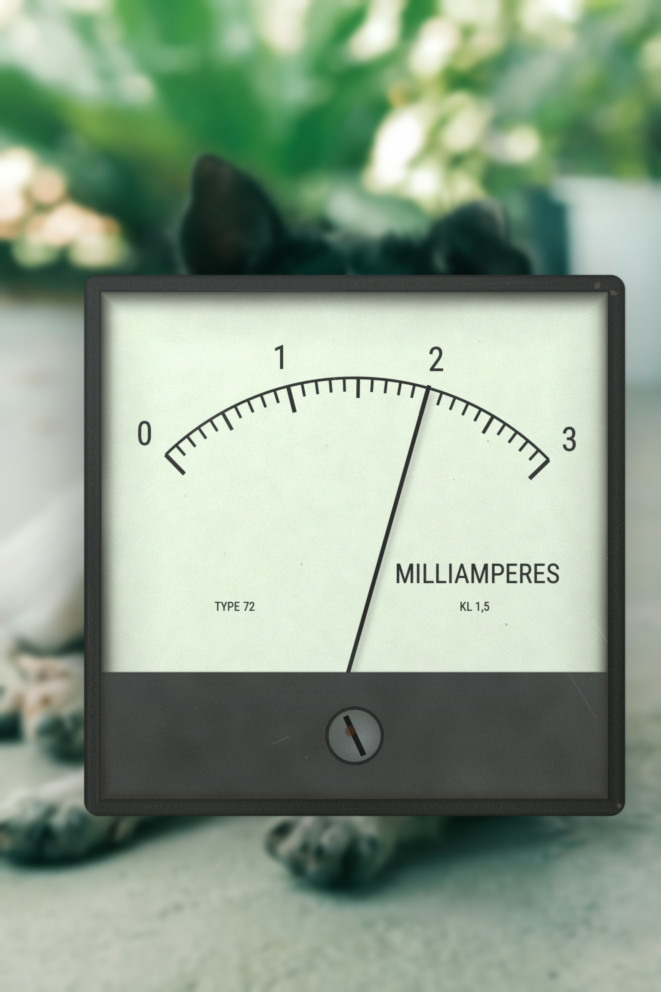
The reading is {"value": 2, "unit": "mA"}
